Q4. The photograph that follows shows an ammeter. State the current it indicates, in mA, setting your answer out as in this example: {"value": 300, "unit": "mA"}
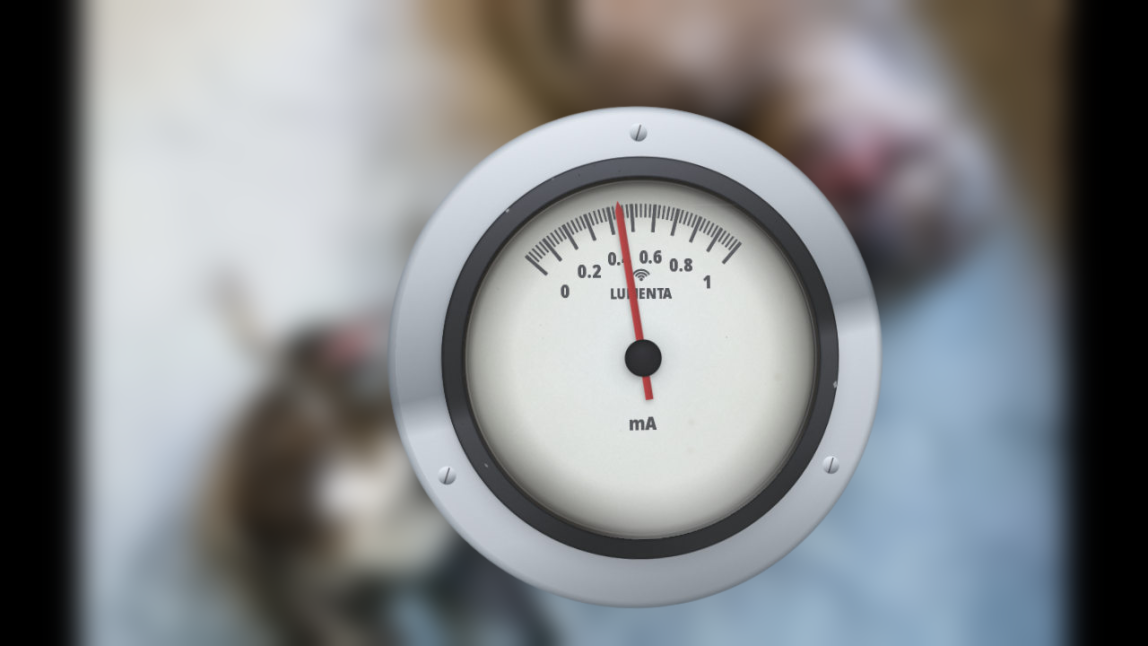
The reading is {"value": 0.44, "unit": "mA"}
